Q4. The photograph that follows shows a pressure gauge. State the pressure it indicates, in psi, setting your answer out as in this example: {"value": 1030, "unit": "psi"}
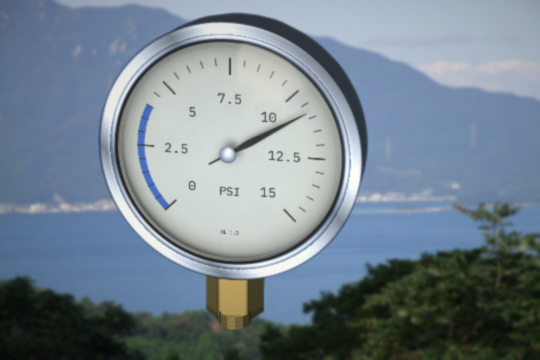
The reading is {"value": 10.75, "unit": "psi"}
